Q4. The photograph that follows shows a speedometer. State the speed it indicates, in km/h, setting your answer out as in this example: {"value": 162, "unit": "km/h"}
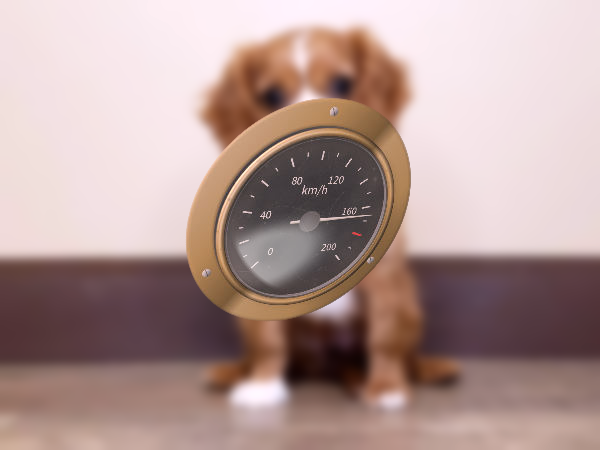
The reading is {"value": 165, "unit": "km/h"}
